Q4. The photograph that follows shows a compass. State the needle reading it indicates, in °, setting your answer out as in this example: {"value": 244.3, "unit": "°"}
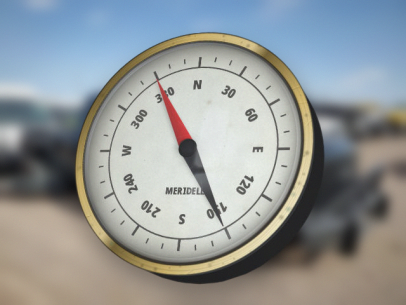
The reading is {"value": 330, "unit": "°"}
